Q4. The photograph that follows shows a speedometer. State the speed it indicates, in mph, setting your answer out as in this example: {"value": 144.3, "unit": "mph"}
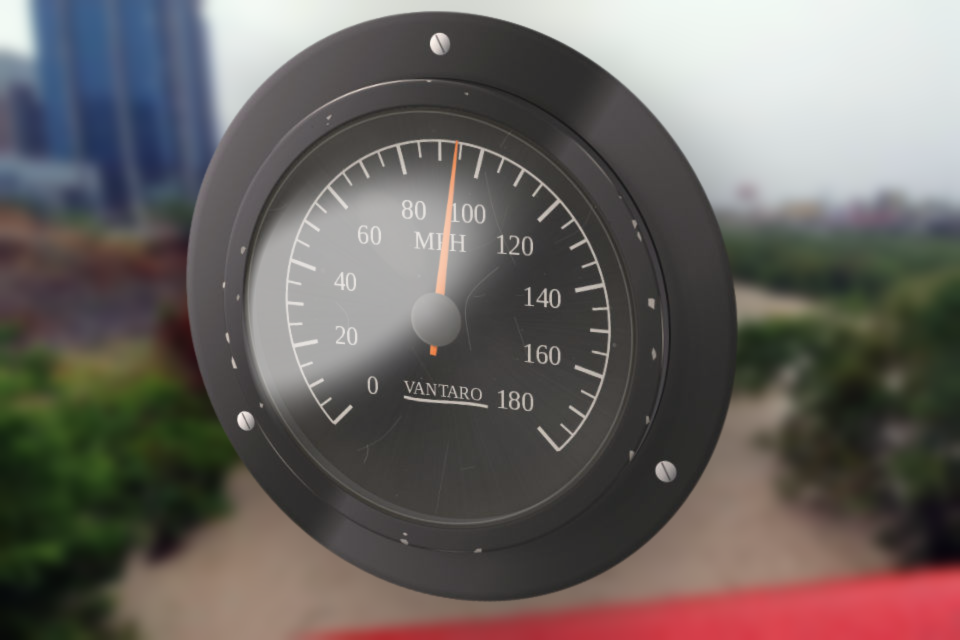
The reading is {"value": 95, "unit": "mph"}
